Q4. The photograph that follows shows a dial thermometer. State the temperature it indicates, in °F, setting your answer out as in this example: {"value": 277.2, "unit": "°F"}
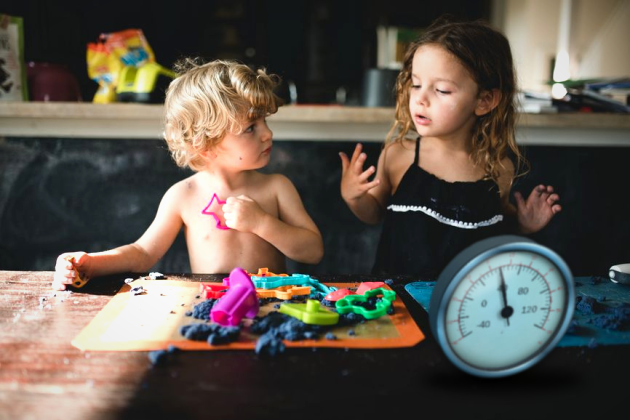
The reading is {"value": 40, "unit": "°F"}
